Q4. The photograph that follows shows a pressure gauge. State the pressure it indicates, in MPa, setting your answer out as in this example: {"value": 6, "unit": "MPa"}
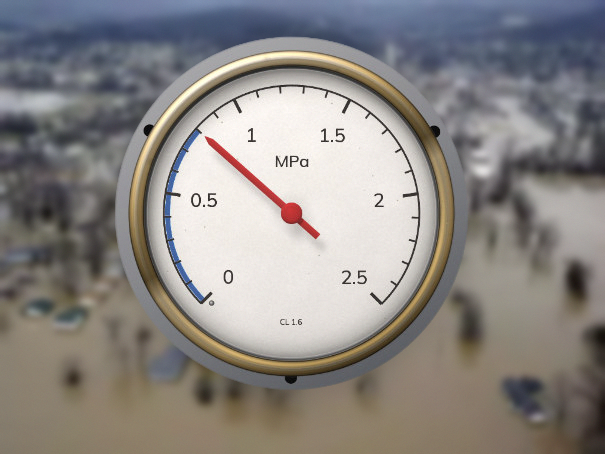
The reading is {"value": 0.8, "unit": "MPa"}
